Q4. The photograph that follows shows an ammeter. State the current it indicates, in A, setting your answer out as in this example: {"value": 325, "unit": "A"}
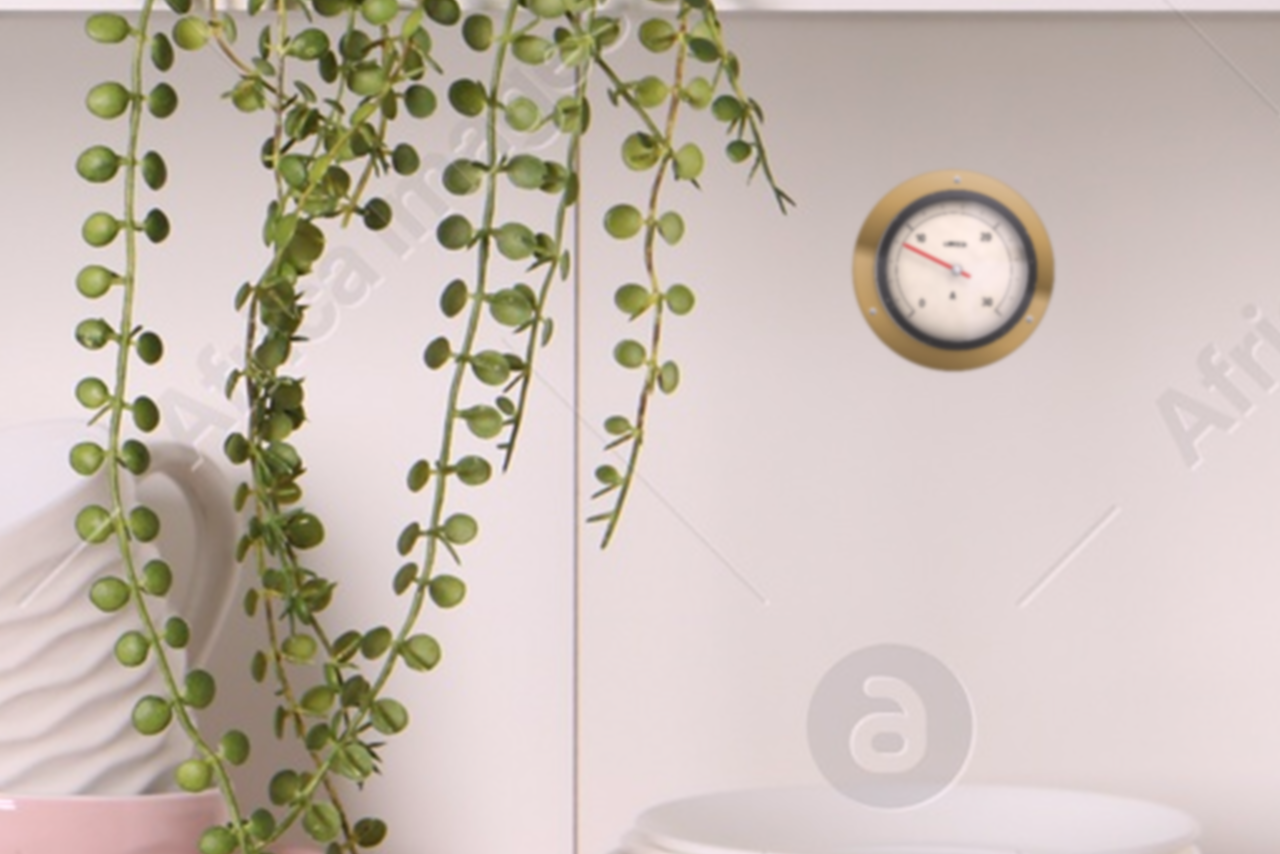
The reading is {"value": 8, "unit": "A"}
